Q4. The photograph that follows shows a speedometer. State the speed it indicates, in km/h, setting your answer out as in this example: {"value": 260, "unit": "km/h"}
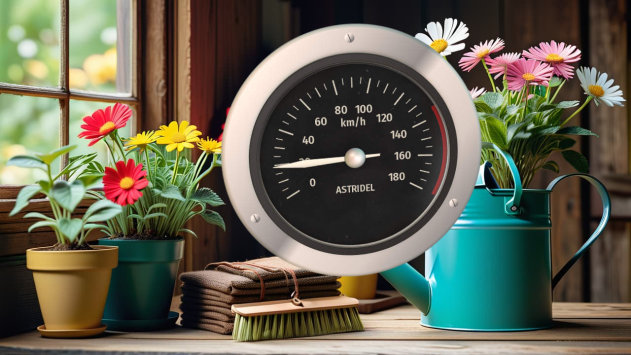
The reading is {"value": 20, "unit": "km/h"}
